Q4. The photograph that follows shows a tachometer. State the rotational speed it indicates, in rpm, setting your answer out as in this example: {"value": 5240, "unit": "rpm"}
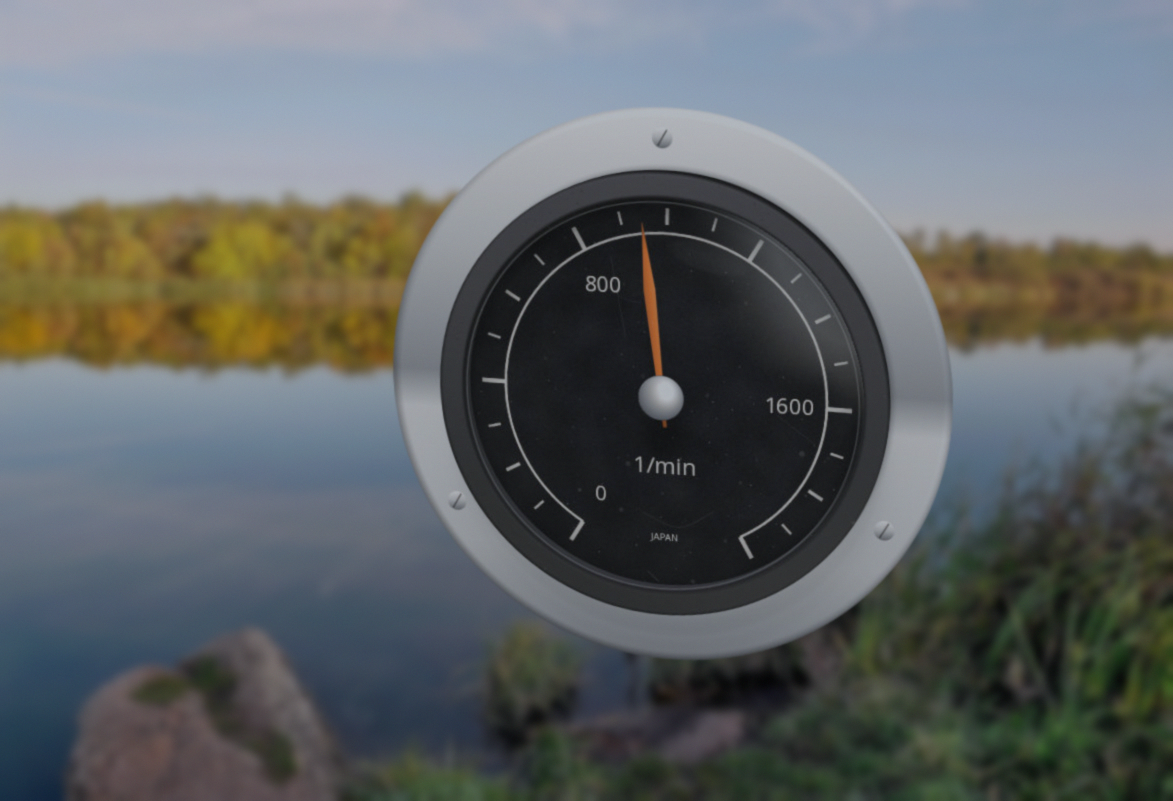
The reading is {"value": 950, "unit": "rpm"}
